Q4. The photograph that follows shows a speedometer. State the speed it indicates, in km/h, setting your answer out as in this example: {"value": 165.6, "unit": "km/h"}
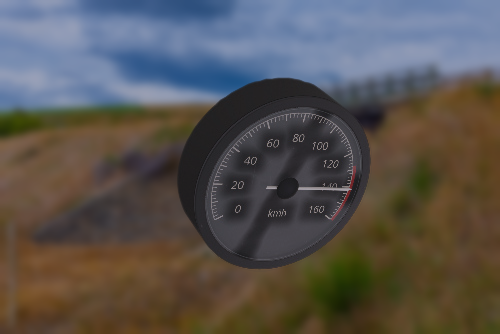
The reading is {"value": 140, "unit": "km/h"}
